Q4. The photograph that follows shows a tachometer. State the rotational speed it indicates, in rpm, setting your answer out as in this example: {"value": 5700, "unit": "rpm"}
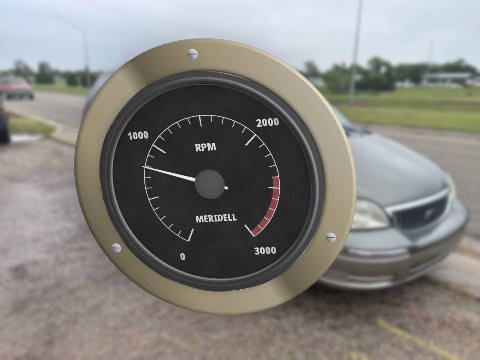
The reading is {"value": 800, "unit": "rpm"}
